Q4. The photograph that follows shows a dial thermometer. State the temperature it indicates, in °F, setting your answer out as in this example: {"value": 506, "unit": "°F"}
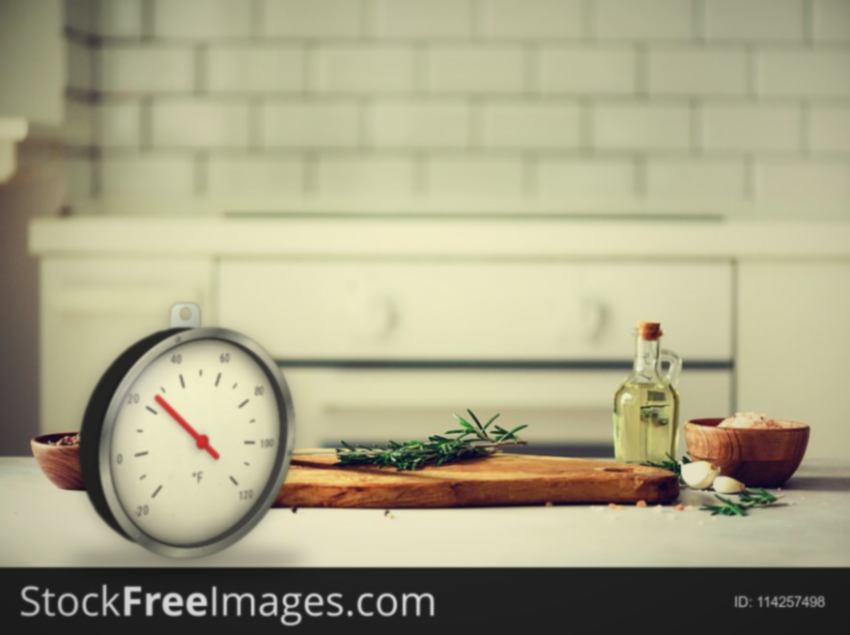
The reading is {"value": 25, "unit": "°F"}
